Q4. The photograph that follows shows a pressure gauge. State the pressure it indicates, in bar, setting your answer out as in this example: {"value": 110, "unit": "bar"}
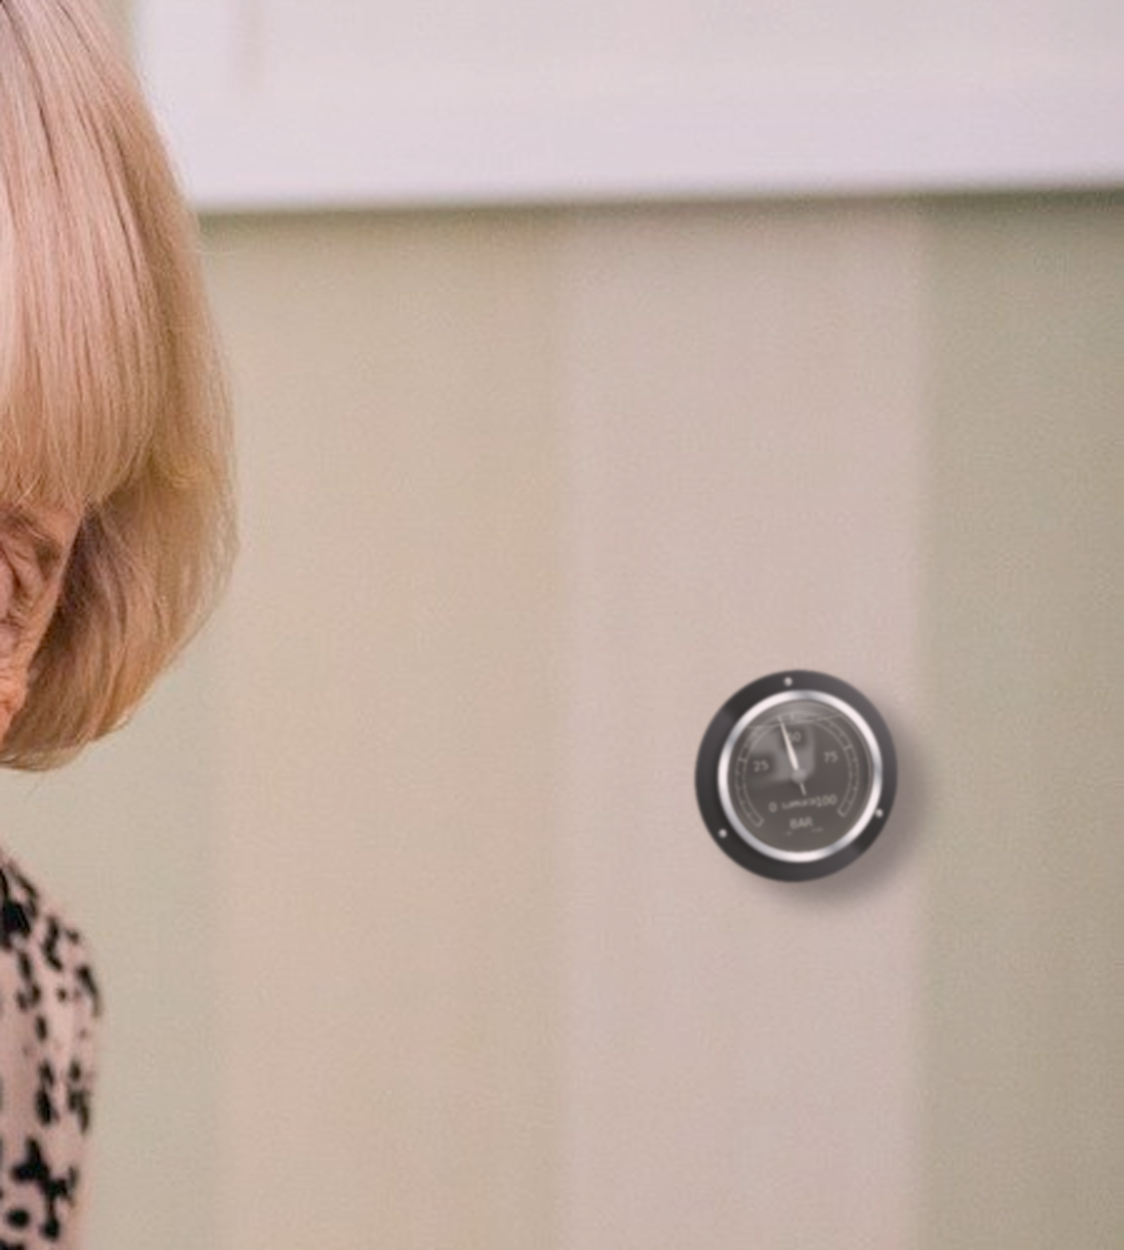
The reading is {"value": 45, "unit": "bar"}
